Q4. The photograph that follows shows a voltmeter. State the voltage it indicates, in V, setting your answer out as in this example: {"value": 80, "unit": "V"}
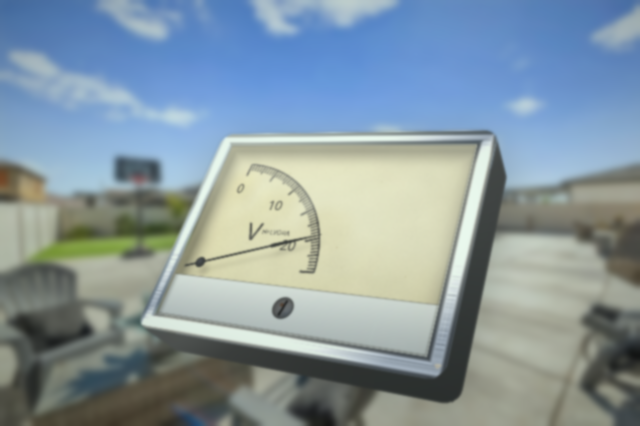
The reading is {"value": 20, "unit": "V"}
